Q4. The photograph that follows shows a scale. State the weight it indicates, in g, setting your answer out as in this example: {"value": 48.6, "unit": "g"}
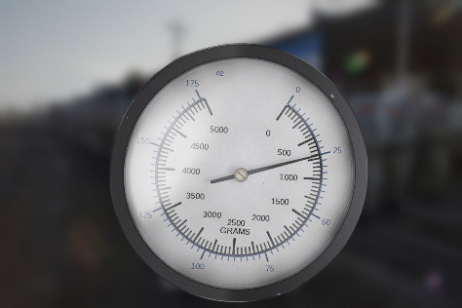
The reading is {"value": 700, "unit": "g"}
